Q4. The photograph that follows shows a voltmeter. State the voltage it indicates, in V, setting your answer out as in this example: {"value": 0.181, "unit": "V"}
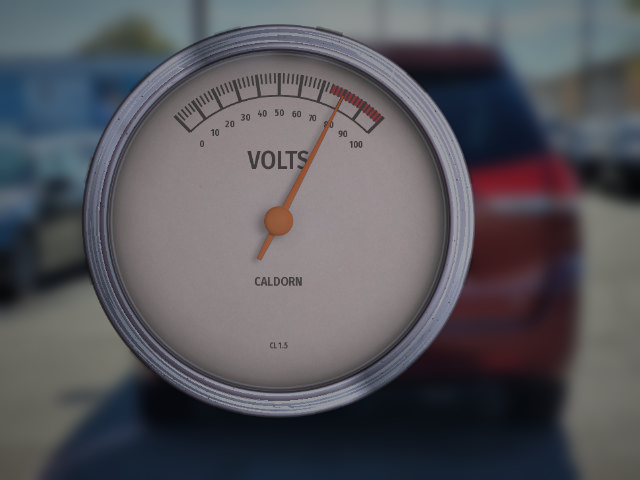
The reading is {"value": 80, "unit": "V"}
